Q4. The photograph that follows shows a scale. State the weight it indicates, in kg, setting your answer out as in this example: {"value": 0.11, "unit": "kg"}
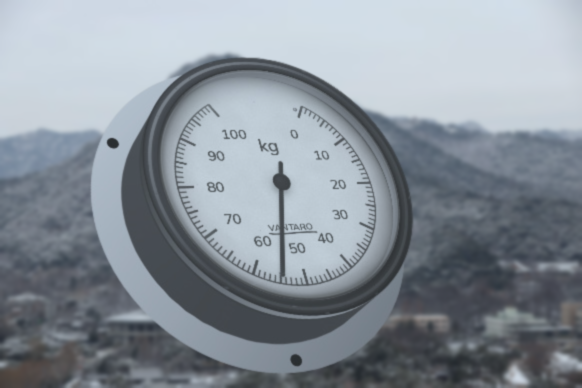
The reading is {"value": 55, "unit": "kg"}
